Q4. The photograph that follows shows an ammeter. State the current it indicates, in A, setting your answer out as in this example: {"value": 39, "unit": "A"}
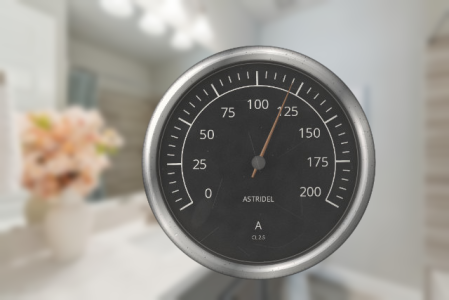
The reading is {"value": 120, "unit": "A"}
